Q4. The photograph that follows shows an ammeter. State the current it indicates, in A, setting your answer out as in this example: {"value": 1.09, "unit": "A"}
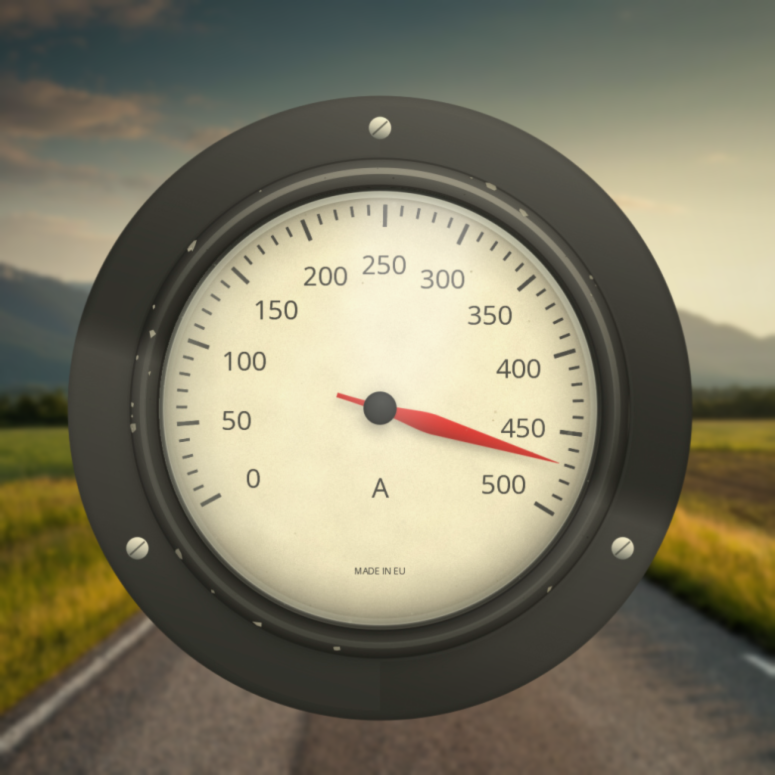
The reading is {"value": 470, "unit": "A"}
